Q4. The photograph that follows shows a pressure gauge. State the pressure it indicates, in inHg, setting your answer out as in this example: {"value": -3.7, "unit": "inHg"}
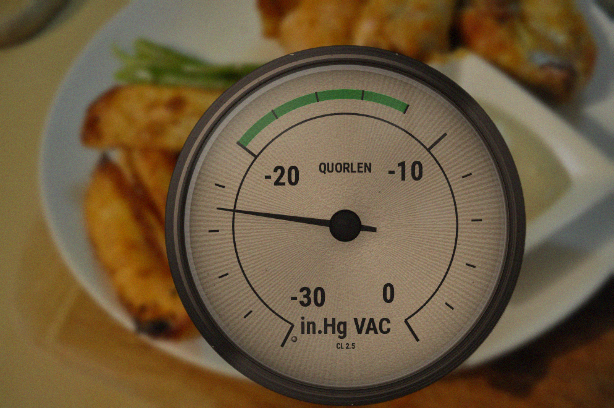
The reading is {"value": -23, "unit": "inHg"}
